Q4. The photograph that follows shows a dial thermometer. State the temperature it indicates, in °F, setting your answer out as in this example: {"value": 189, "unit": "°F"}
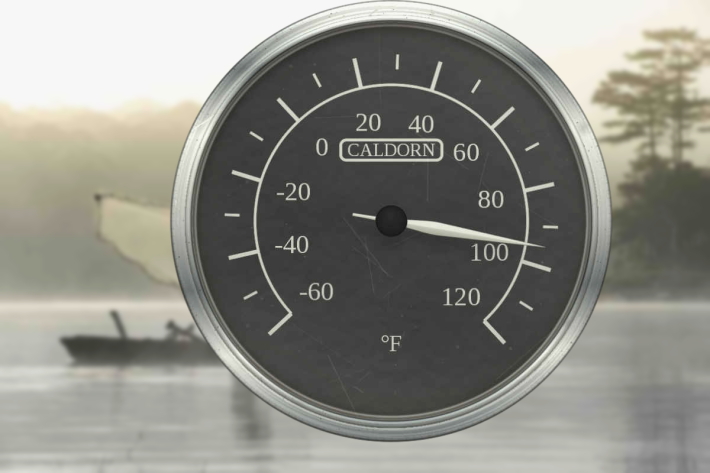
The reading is {"value": 95, "unit": "°F"}
